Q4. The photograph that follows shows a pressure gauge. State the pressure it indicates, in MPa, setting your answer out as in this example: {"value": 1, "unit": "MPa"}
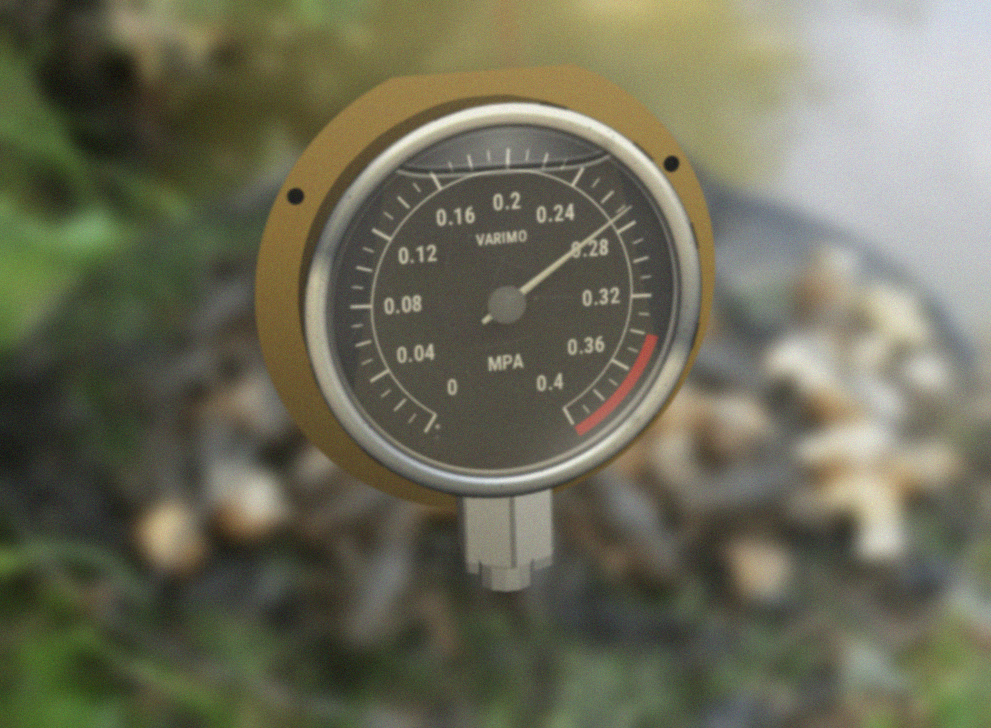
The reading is {"value": 0.27, "unit": "MPa"}
